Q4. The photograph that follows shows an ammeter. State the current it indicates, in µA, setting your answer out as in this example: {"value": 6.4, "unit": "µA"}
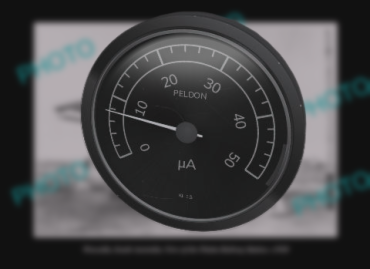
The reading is {"value": 8, "unit": "µA"}
